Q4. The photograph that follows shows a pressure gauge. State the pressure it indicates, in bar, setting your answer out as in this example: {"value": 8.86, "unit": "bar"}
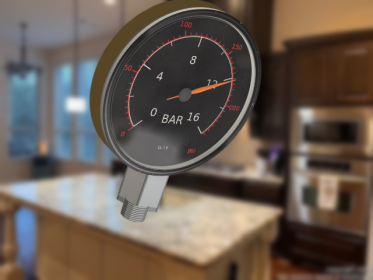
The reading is {"value": 12, "unit": "bar"}
